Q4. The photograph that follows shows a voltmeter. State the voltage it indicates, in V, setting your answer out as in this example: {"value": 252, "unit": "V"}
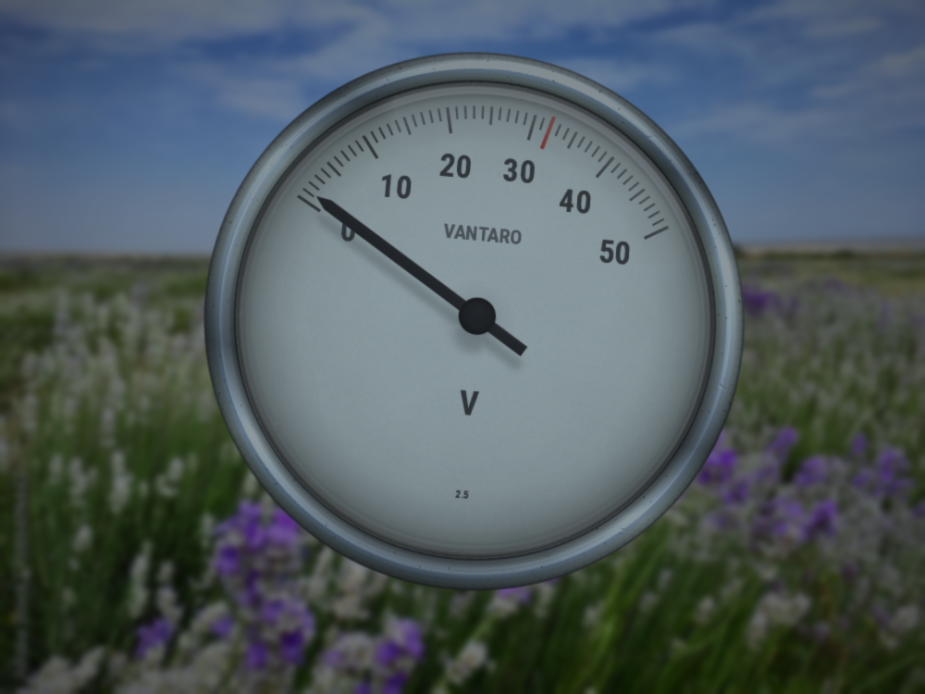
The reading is {"value": 1, "unit": "V"}
